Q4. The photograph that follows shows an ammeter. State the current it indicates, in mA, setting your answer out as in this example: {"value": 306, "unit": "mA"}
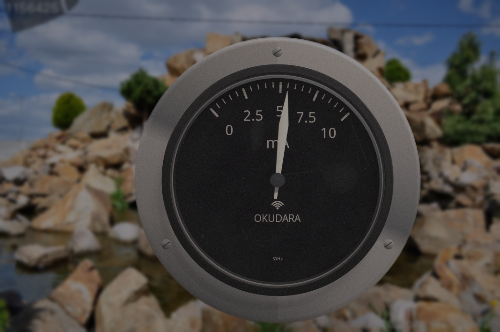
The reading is {"value": 5.5, "unit": "mA"}
